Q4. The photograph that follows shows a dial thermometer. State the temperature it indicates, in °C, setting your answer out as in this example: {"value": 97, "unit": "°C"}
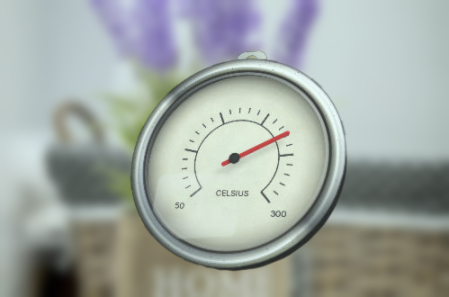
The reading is {"value": 230, "unit": "°C"}
